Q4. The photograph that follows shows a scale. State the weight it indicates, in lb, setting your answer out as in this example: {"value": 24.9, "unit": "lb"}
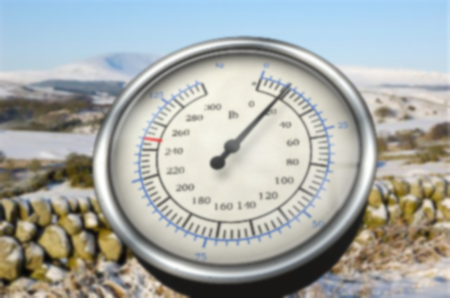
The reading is {"value": 20, "unit": "lb"}
